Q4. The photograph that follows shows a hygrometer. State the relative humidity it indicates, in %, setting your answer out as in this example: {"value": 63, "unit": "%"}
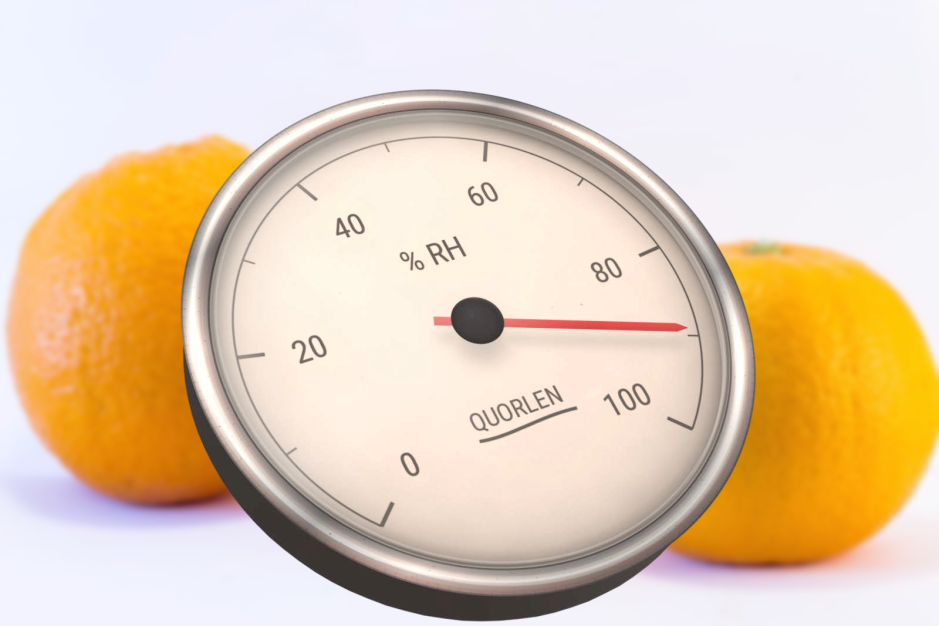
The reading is {"value": 90, "unit": "%"}
